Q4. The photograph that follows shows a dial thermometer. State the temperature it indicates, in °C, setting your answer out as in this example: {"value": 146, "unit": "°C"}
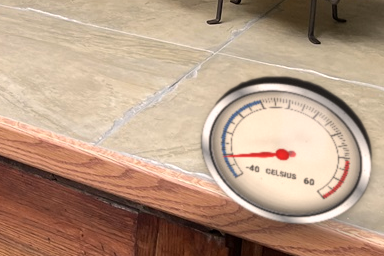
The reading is {"value": -30, "unit": "°C"}
